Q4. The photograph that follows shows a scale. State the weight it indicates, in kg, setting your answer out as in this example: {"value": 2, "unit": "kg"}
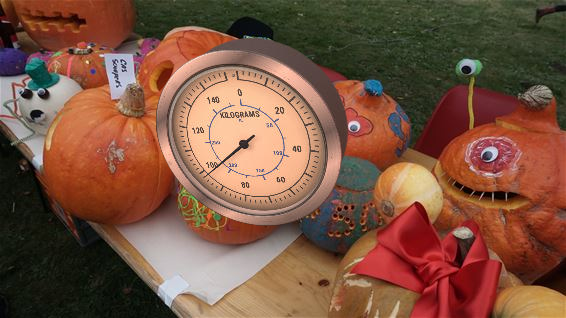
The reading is {"value": 98, "unit": "kg"}
